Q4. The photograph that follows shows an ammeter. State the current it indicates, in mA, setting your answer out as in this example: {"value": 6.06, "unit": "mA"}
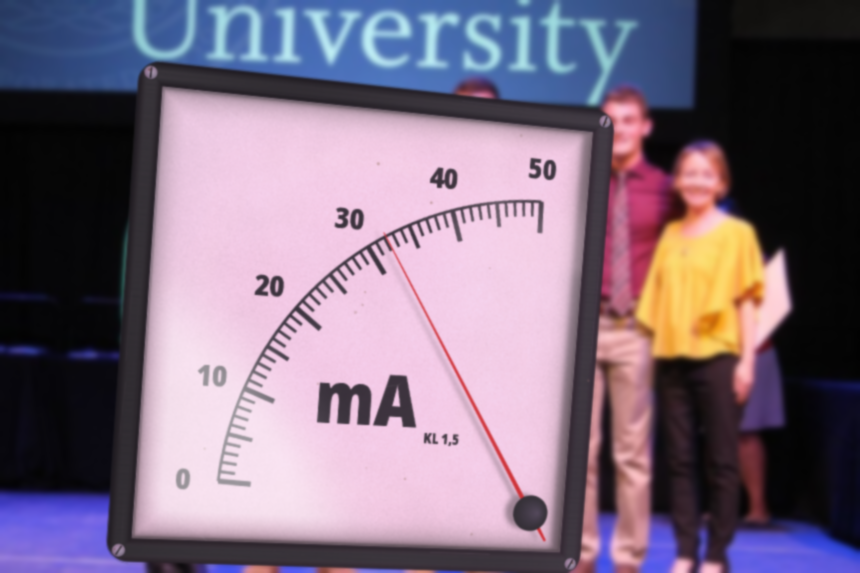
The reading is {"value": 32, "unit": "mA"}
